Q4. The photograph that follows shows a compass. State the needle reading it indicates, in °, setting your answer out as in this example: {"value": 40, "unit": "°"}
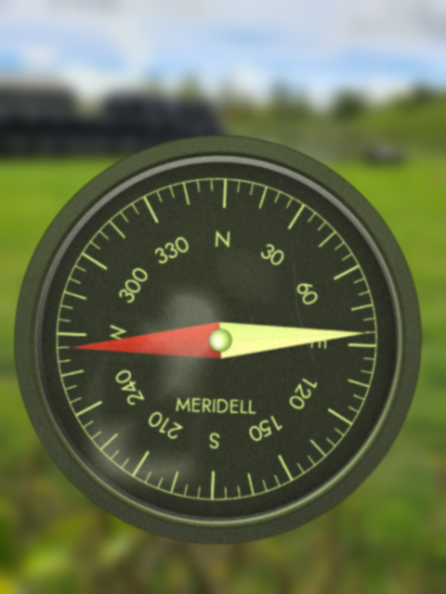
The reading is {"value": 265, "unit": "°"}
